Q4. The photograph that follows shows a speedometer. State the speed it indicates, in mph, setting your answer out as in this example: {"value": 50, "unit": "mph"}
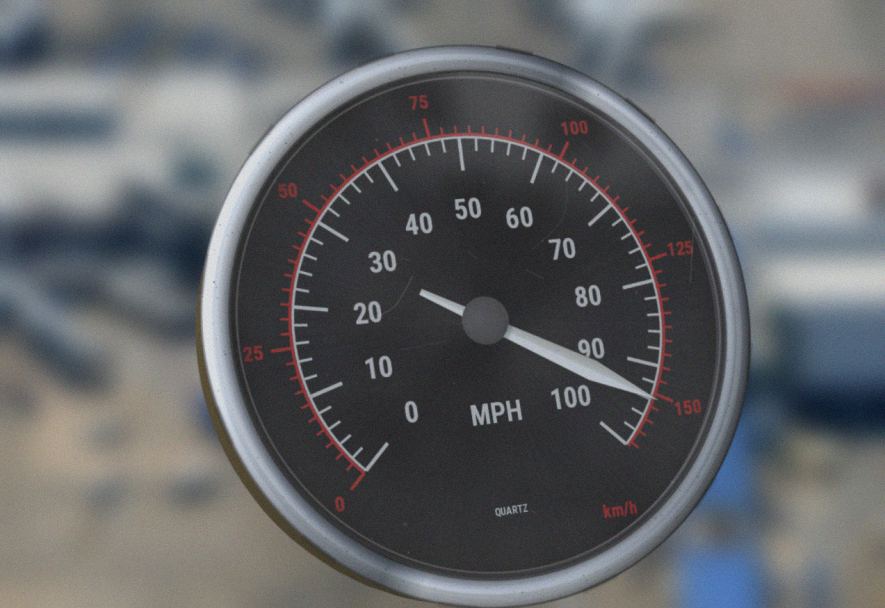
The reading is {"value": 94, "unit": "mph"}
